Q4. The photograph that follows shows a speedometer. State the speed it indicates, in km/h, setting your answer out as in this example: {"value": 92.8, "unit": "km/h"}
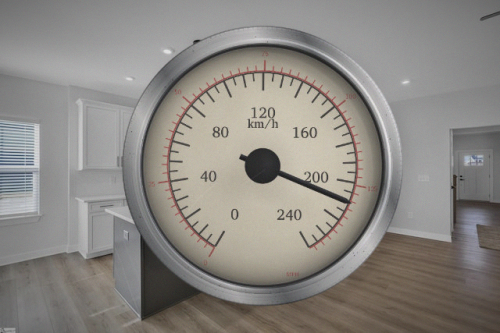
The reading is {"value": 210, "unit": "km/h"}
